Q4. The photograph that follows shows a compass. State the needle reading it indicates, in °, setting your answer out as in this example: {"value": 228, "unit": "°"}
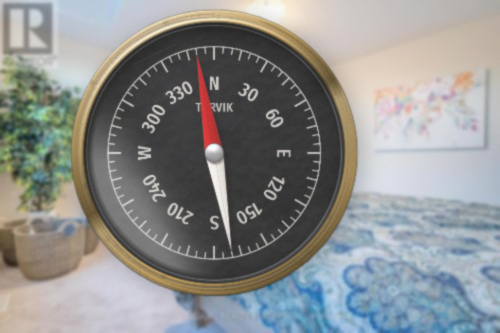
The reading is {"value": 350, "unit": "°"}
